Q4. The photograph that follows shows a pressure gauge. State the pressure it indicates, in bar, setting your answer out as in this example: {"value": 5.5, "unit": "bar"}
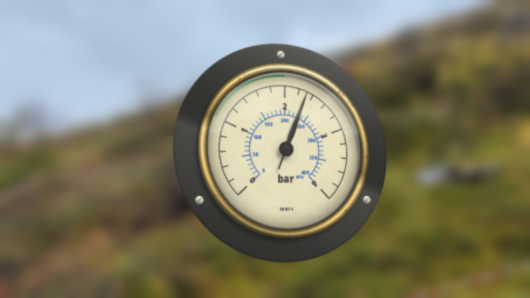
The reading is {"value": 2.3, "unit": "bar"}
